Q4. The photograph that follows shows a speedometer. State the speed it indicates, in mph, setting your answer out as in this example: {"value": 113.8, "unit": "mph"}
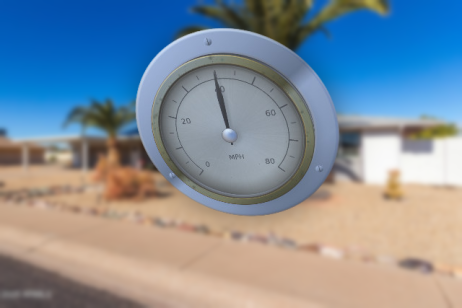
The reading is {"value": 40, "unit": "mph"}
